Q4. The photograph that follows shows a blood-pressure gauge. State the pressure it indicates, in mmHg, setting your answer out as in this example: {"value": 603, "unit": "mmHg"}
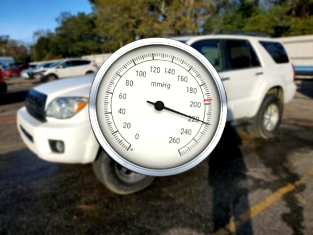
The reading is {"value": 220, "unit": "mmHg"}
